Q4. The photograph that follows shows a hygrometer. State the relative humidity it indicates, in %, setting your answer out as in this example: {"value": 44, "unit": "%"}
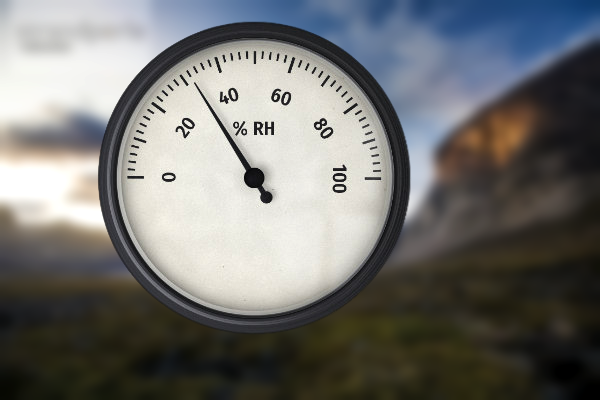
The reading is {"value": 32, "unit": "%"}
